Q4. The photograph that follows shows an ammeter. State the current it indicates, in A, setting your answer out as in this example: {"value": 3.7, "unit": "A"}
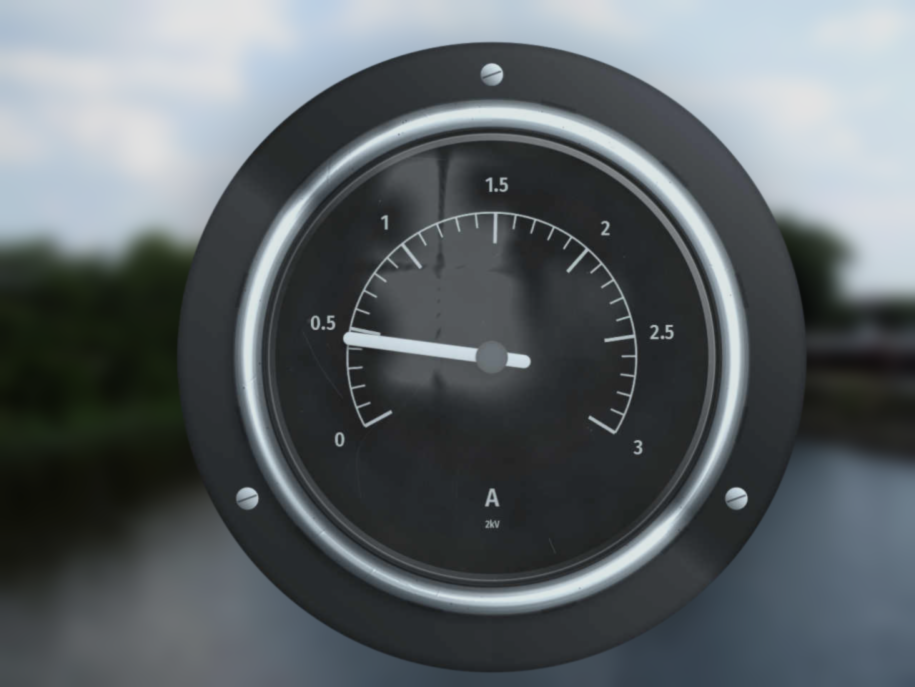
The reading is {"value": 0.45, "unit": "A"}
